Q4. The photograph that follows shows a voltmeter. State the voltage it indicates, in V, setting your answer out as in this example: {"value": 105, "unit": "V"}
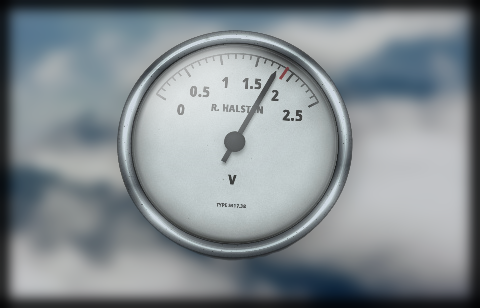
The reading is {"value": 1.8, "unit": "V"}
